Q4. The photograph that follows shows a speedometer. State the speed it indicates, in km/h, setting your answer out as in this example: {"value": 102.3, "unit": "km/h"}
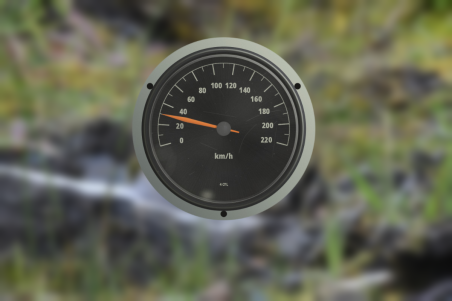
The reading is {"value": 30, "unit": "km/h"}
